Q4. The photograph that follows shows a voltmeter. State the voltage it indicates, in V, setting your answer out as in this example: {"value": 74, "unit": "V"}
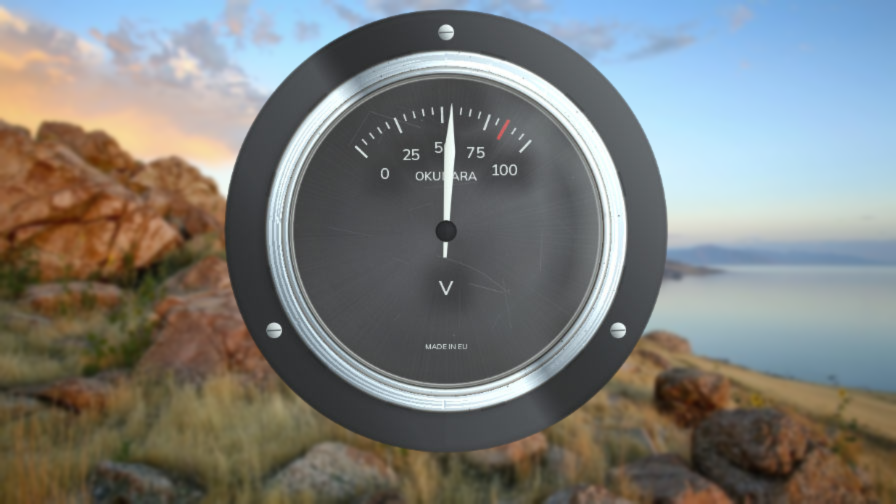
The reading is {"value": 55, "unit": "V"}
